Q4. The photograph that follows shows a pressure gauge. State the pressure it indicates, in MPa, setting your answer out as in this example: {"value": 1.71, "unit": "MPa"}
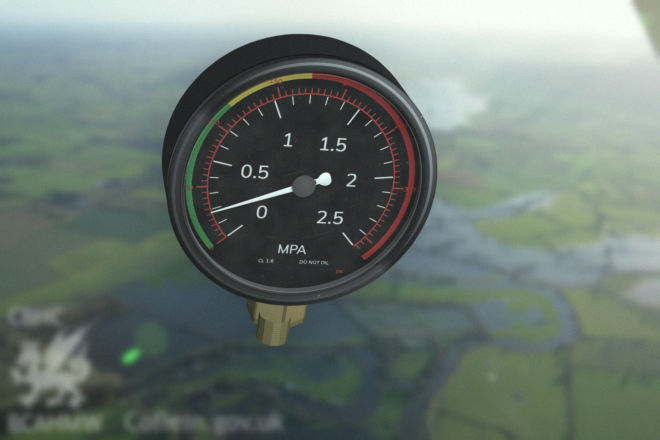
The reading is {"value": 0.2, "unit": "MPa"}
